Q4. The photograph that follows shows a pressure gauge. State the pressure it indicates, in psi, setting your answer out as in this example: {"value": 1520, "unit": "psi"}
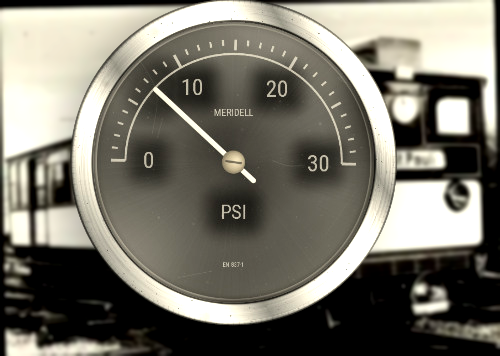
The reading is {"value": 7, "unit": "psi"}
